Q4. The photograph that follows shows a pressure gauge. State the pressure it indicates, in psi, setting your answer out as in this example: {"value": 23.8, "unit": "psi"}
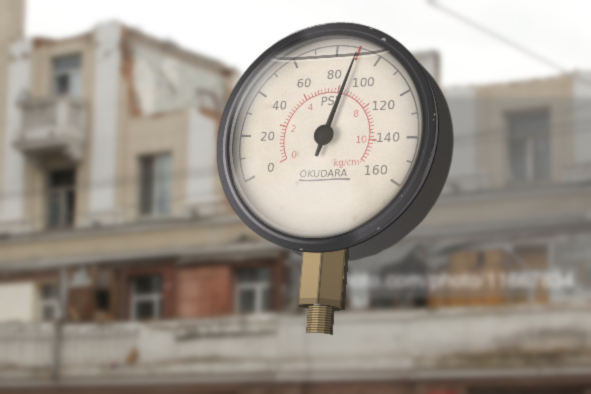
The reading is {"value": 90, "unit": "psi"}
